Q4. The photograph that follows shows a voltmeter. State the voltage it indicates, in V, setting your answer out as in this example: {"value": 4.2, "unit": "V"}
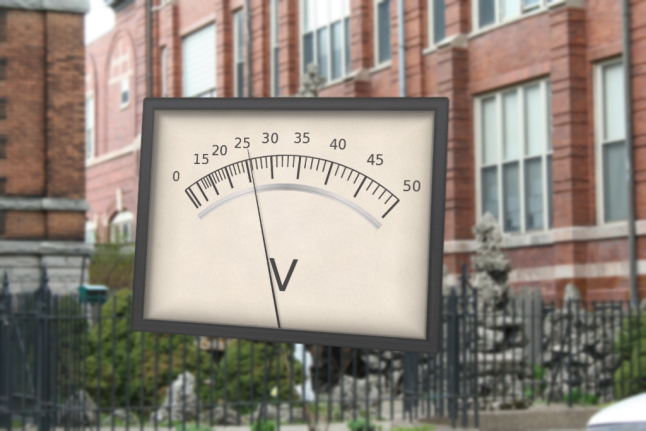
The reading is {"value": 26, "unit": "V"}
